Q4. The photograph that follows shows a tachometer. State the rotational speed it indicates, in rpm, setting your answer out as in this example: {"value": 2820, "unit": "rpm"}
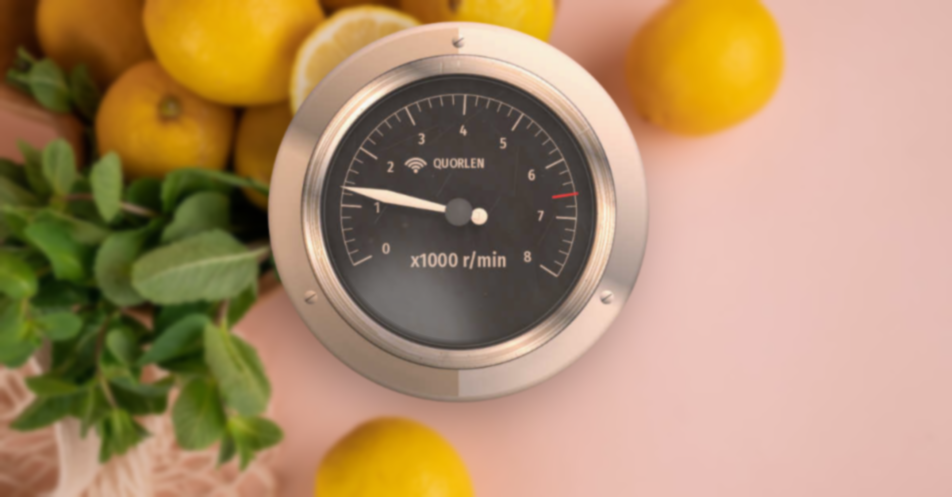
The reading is {"value": 1300, "unit": "rpm"}
